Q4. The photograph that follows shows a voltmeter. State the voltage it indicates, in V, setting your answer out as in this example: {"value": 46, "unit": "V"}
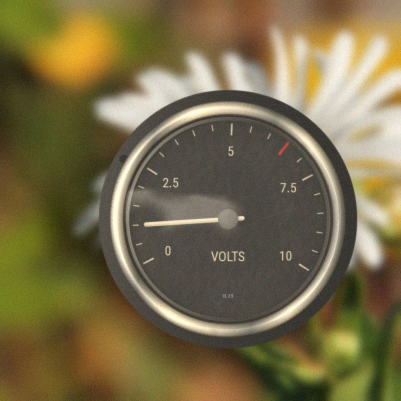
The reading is {"value": 1, "unit": "V"}
